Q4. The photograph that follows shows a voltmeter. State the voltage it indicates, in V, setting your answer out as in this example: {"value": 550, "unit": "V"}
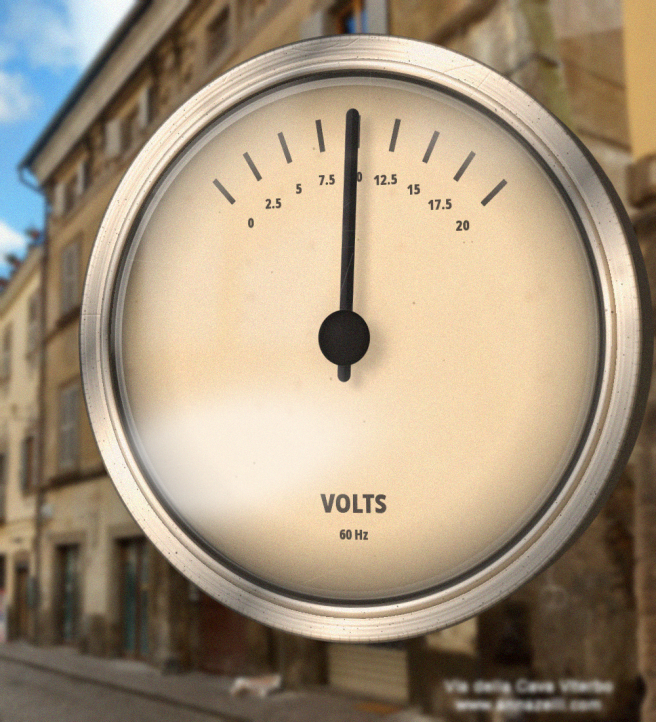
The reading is {"value": 10, "unit": "V"}
